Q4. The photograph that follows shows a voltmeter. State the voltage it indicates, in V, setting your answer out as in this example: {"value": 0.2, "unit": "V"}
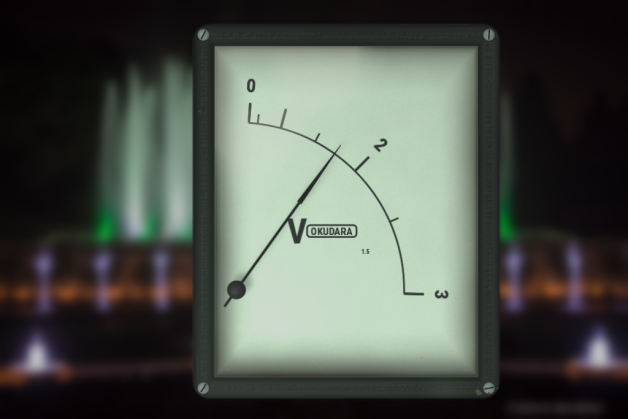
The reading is {"value": 1.75, "unit": "V"}
